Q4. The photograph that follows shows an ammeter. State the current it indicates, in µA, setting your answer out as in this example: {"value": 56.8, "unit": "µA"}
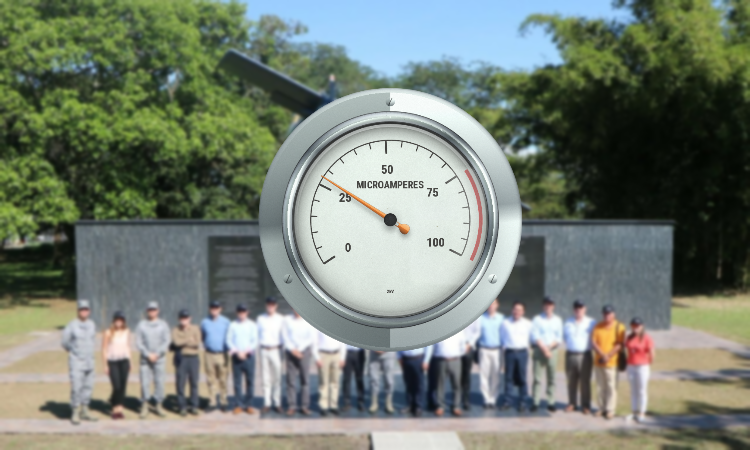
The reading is {"value": 27.5, "unit": "µA"}
